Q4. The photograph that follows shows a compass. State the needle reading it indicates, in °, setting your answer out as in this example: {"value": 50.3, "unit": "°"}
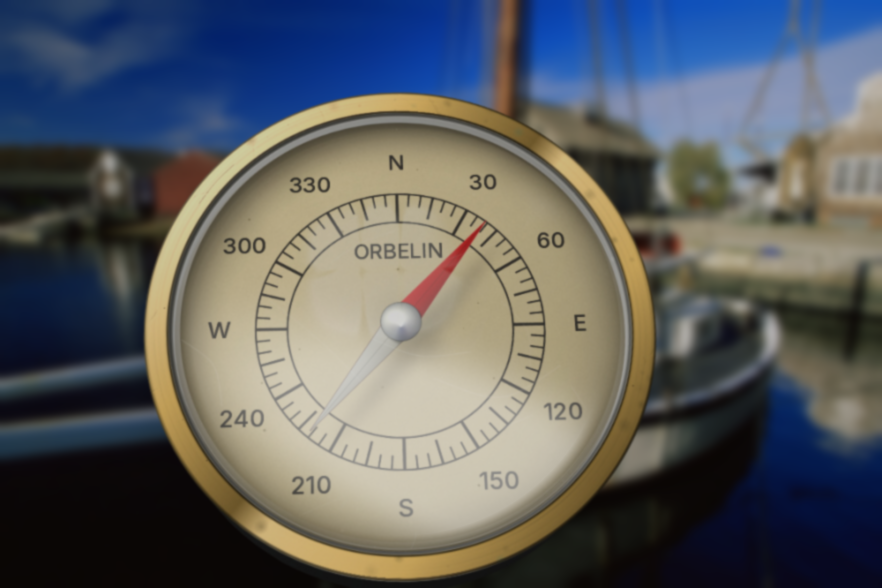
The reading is {"value": 40, "unit": "°"}
